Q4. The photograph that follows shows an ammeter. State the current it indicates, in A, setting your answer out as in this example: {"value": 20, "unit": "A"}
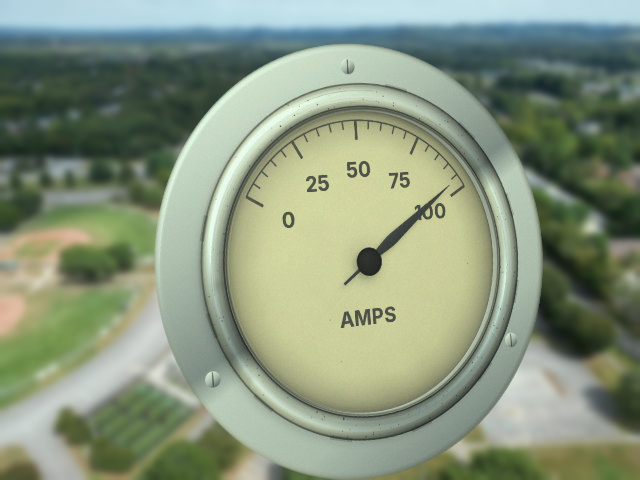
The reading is {"value": 95, "unit": "A"}
